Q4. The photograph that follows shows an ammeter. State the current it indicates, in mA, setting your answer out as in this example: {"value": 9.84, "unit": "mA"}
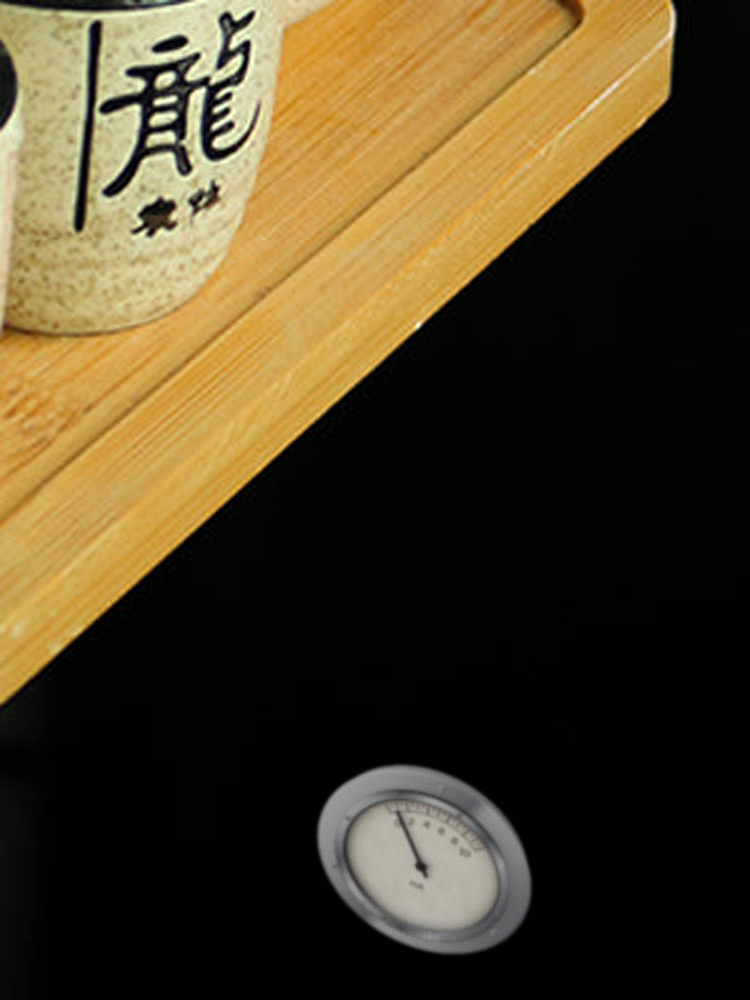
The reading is {"value": 1, "unit": "mA"}
